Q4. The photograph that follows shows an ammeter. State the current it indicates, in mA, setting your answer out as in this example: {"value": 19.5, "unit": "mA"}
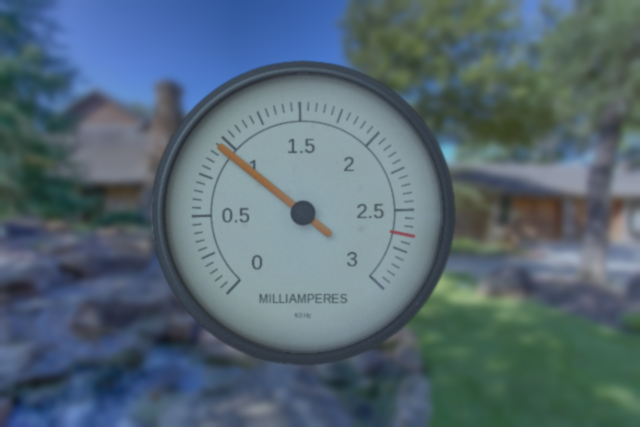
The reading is {"value": 0.95, "unit": "mA"}
